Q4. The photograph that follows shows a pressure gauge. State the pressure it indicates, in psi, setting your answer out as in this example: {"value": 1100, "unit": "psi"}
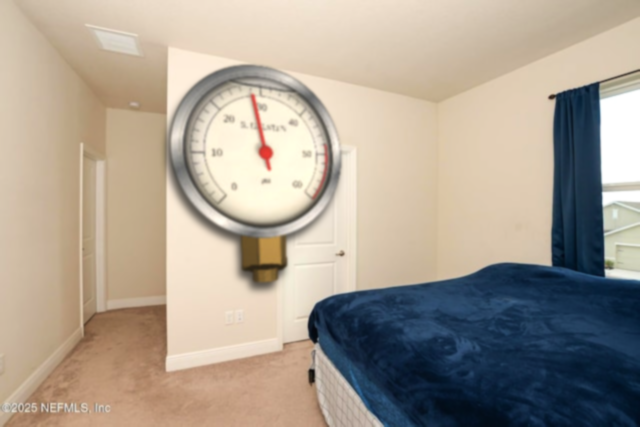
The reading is {"value": 28, "unit": "psi"}
